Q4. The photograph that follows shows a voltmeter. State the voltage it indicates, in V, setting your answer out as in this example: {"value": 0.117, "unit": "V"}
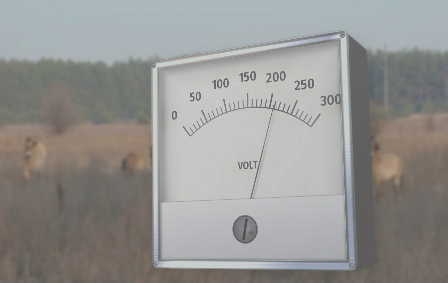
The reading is {"value": 210, "unit": "V"}
